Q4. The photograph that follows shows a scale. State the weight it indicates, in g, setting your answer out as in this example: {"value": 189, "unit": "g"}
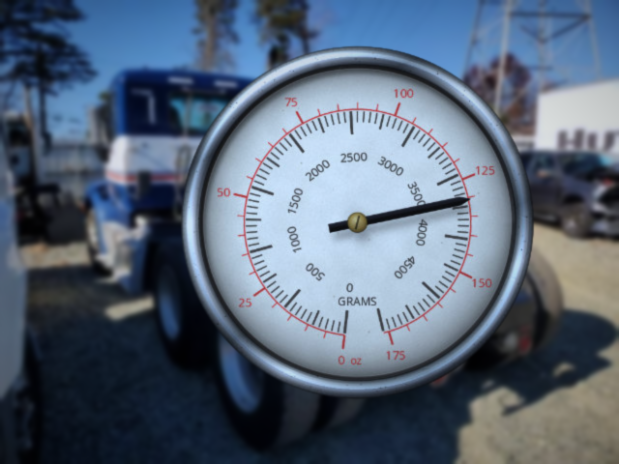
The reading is {"value": 3700, "unit": "g"}
